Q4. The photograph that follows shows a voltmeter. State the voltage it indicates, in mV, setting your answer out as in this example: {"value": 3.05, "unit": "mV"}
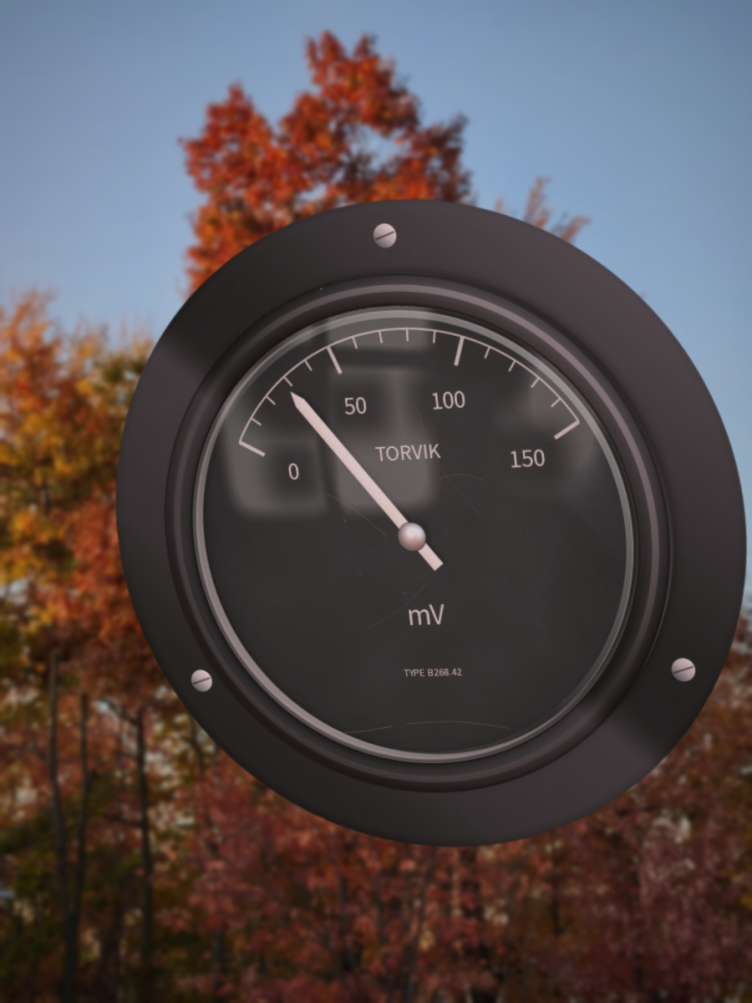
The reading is {"value": 30, "unit": "mV"}
